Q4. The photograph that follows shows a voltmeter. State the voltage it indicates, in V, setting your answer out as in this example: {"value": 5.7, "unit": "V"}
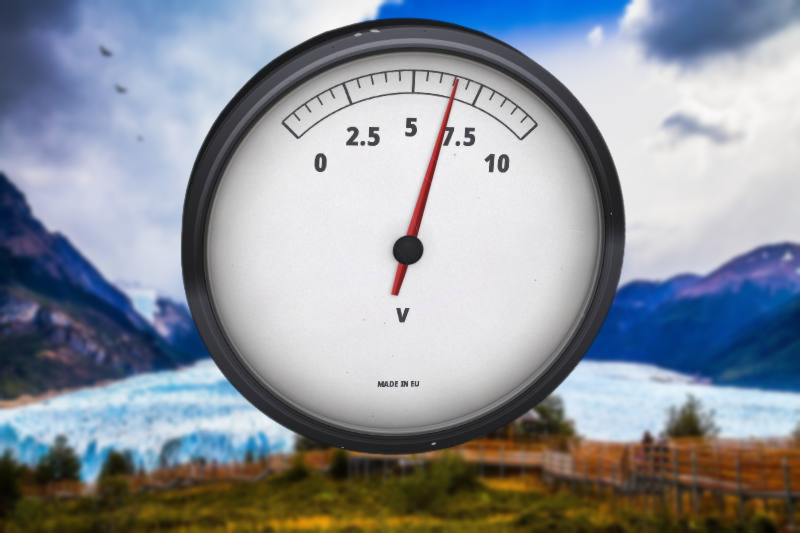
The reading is {"value": 6.5, "unit": "V"}
